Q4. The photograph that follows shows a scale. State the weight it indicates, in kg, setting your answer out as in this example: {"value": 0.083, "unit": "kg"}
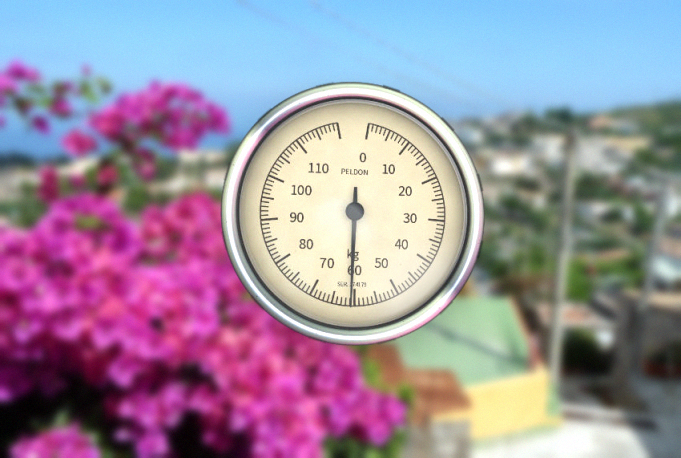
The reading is {"value": 61, "unit": "kg"}
